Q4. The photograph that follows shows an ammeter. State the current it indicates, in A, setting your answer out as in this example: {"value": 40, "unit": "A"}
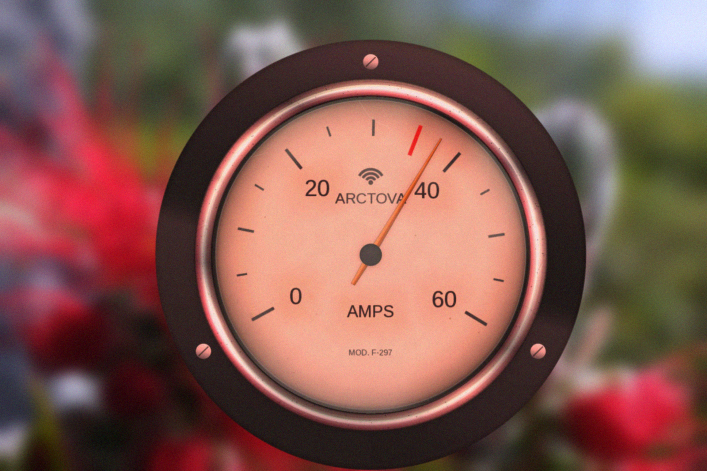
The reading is {"value": 37.5, "unit": "A"}
